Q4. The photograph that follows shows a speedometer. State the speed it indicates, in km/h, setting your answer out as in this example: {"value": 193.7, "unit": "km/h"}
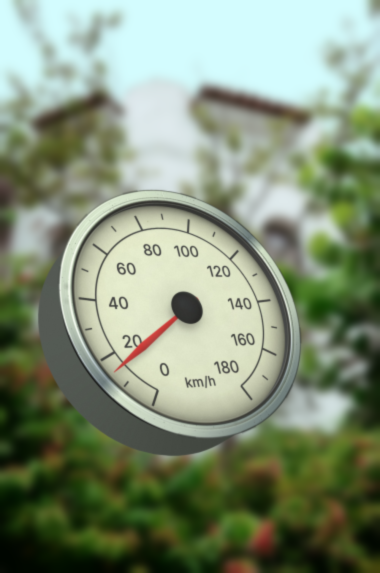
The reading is {"value": 15, "unit": "km/h"}
